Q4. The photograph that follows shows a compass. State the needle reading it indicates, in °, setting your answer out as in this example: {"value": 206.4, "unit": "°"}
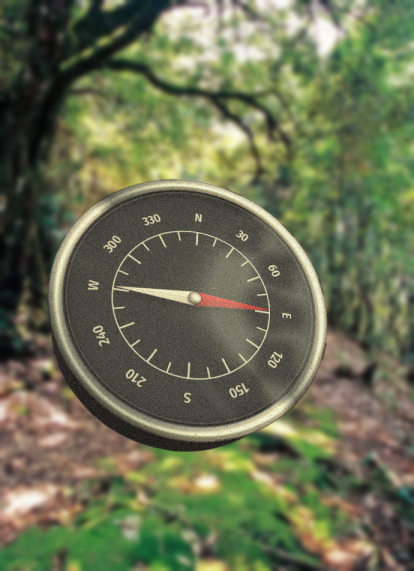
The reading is {"value": 90, "unit": "°"}
